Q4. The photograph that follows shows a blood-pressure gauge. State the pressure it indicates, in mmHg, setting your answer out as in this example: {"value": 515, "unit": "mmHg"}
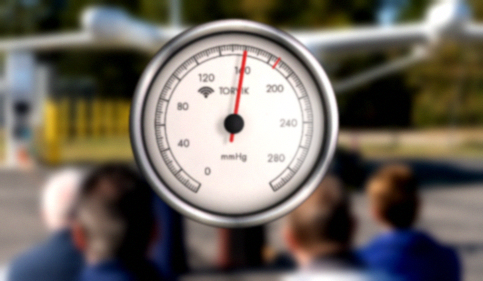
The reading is {"value": 160, "unit": "mmHg"}
